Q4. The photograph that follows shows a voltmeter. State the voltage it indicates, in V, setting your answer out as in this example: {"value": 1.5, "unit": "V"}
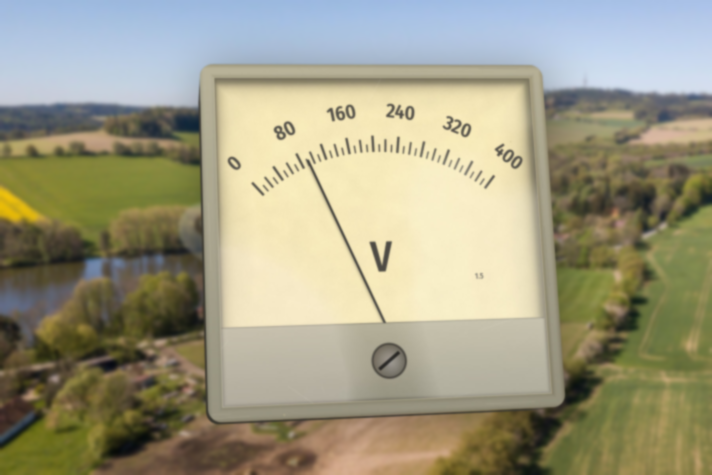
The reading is {"value": 90, "unit": "V"}
